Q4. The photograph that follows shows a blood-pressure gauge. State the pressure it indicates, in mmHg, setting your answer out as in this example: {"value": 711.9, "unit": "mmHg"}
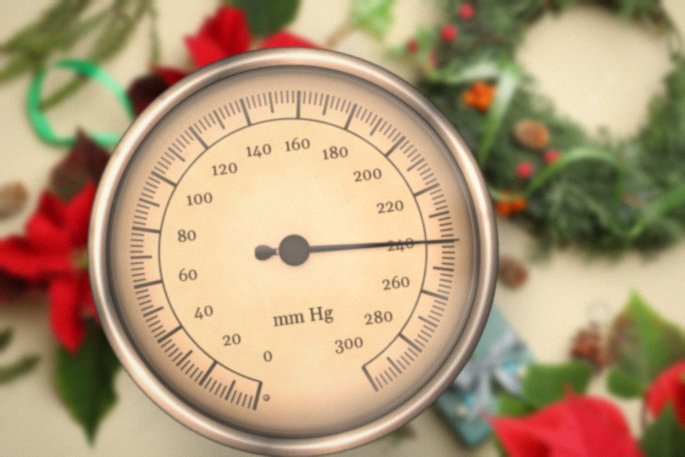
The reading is {"value": 240, "unit": "mmHg"}
